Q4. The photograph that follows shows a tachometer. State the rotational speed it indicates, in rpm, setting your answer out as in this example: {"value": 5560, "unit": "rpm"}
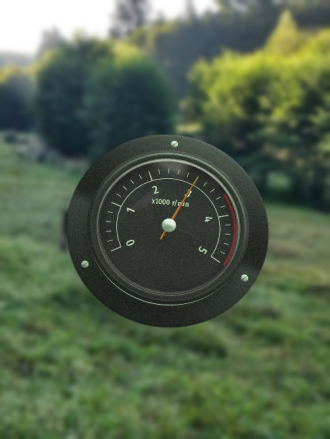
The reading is {"value": 3000, "unit": "rpm"}
